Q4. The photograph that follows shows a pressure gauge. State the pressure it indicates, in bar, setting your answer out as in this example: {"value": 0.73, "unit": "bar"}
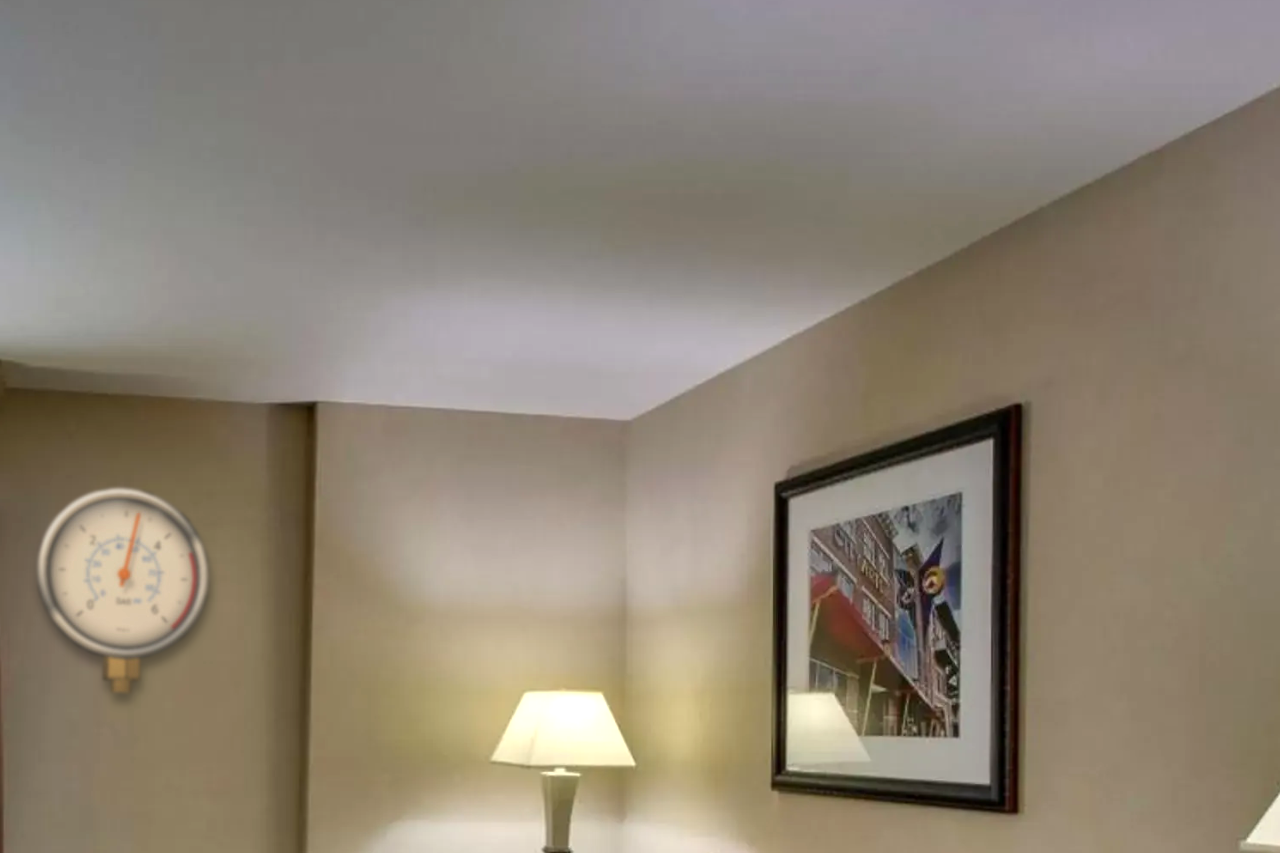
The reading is {"value": 3.25, "unit": "bar"}
